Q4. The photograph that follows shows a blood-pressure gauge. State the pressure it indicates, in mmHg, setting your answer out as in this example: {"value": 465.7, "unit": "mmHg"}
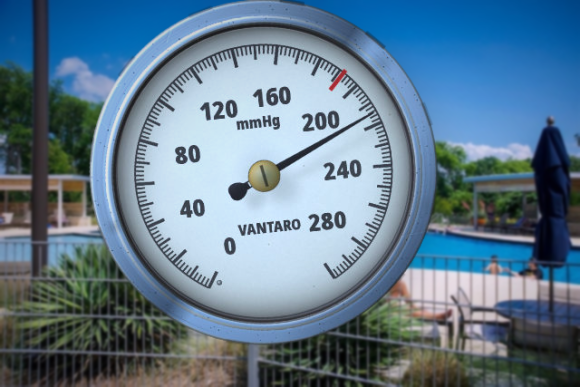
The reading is {"value": 214, "unit": "mmHg"}
